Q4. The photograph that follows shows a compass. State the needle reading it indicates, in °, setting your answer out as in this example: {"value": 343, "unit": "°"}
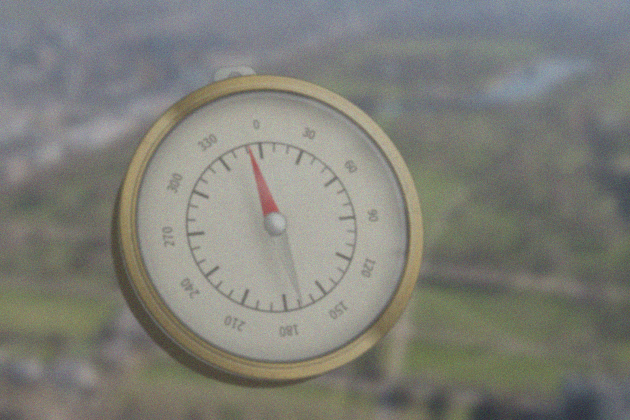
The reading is {"value": 350, "unit": "°"}
